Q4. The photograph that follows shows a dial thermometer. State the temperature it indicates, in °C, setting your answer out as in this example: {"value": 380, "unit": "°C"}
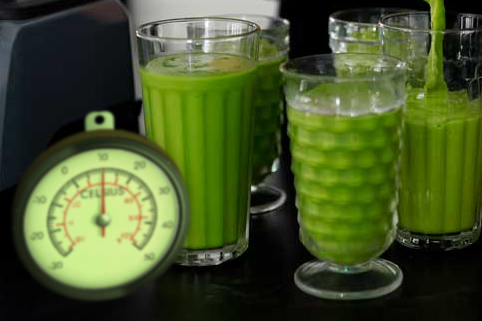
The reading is {"value": 10, "unit": "°C"}
